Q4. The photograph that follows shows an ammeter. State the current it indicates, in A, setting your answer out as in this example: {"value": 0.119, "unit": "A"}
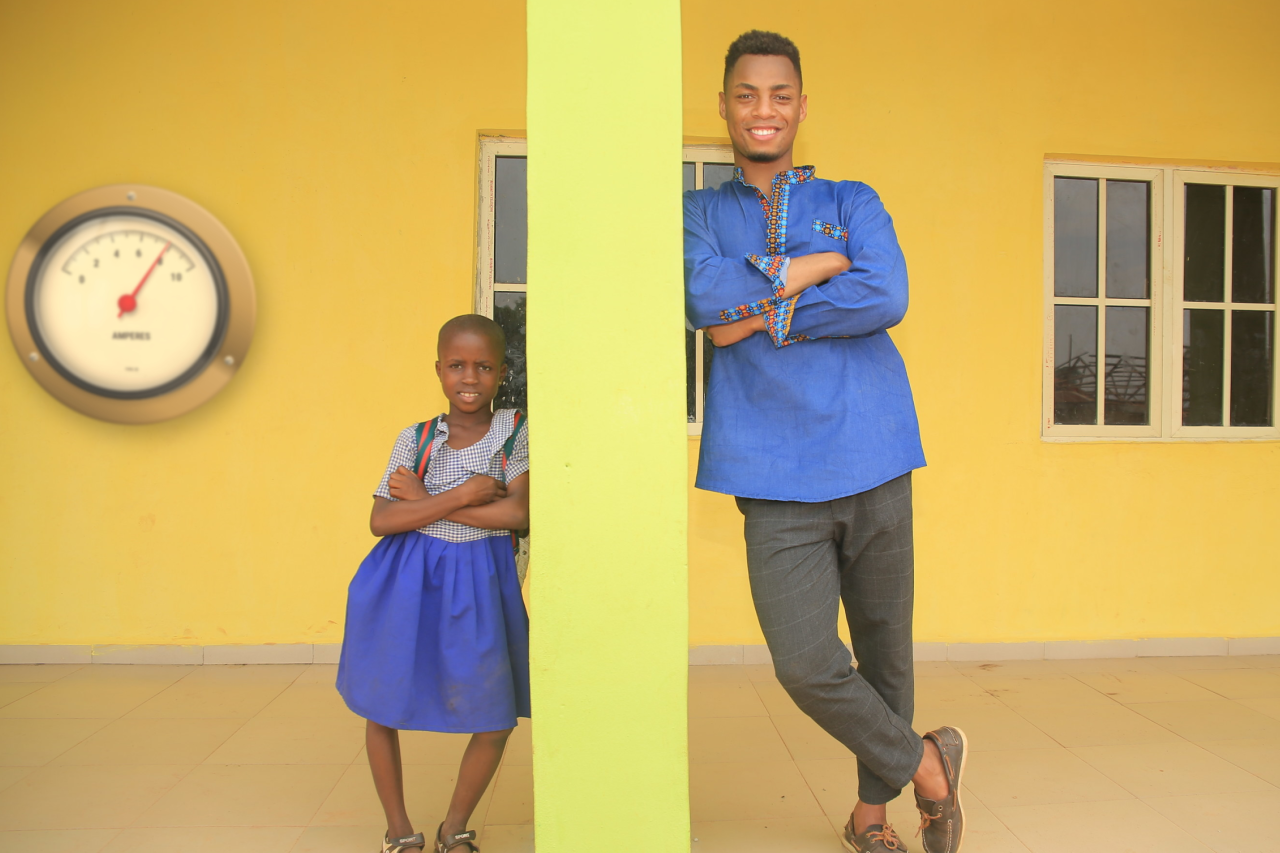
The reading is {"value": 8, "unit": "A"}
